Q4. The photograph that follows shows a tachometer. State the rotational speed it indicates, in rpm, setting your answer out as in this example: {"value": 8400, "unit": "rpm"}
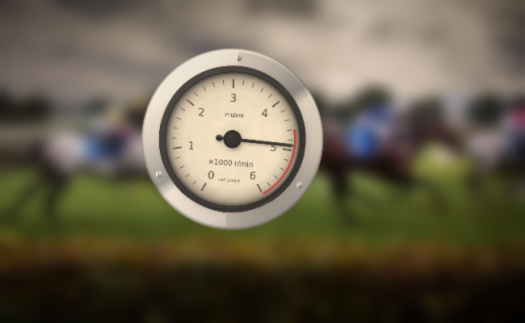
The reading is {"value": 4900, "unit": "rpm"}
